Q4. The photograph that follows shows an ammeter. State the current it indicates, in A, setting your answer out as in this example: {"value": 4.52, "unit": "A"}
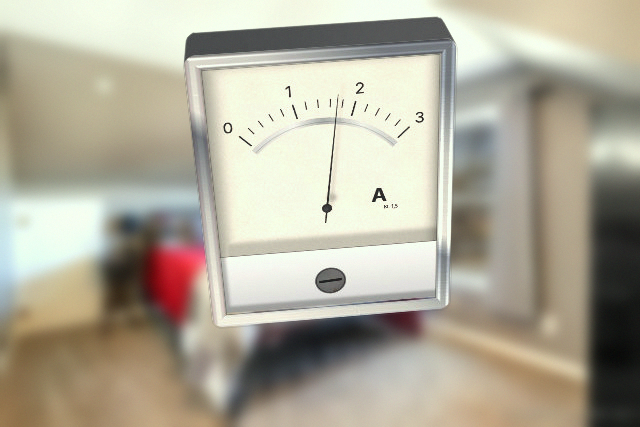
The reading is {"value": 1.7, "unit": "A"}
